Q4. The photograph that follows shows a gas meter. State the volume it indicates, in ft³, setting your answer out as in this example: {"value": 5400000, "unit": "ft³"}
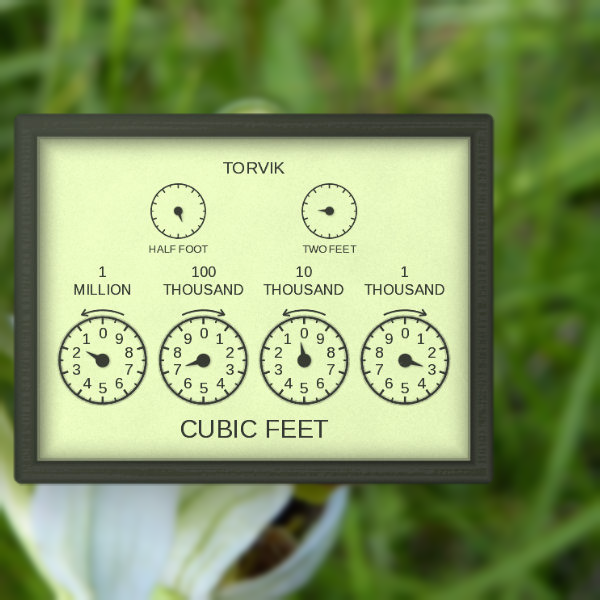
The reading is {"value": 170300, "unit": "ft³"}
